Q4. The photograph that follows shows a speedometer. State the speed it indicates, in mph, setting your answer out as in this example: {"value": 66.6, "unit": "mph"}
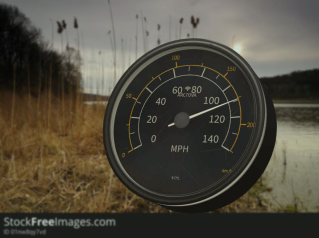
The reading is {"value": 110, "unit": "mph"}
